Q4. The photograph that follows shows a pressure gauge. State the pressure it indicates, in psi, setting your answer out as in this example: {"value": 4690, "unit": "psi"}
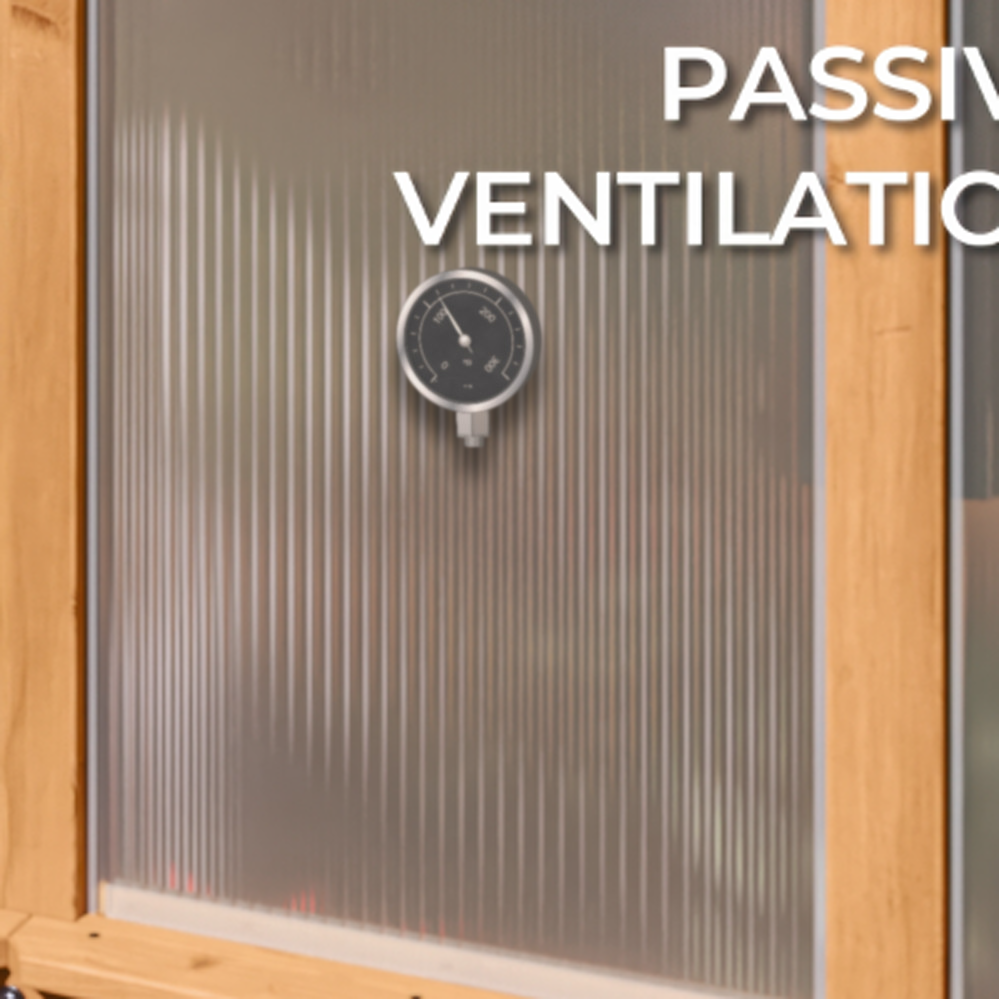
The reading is {"value": 120, "unit": "psi"}
